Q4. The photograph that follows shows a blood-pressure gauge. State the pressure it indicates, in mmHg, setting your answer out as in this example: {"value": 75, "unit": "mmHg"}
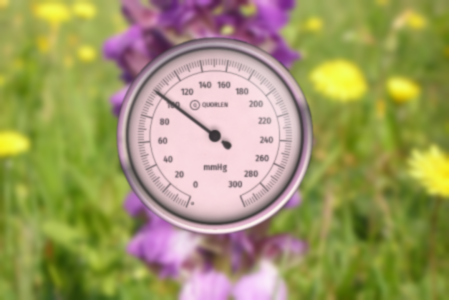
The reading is {"value": 100, "unit": "mmHg"}
